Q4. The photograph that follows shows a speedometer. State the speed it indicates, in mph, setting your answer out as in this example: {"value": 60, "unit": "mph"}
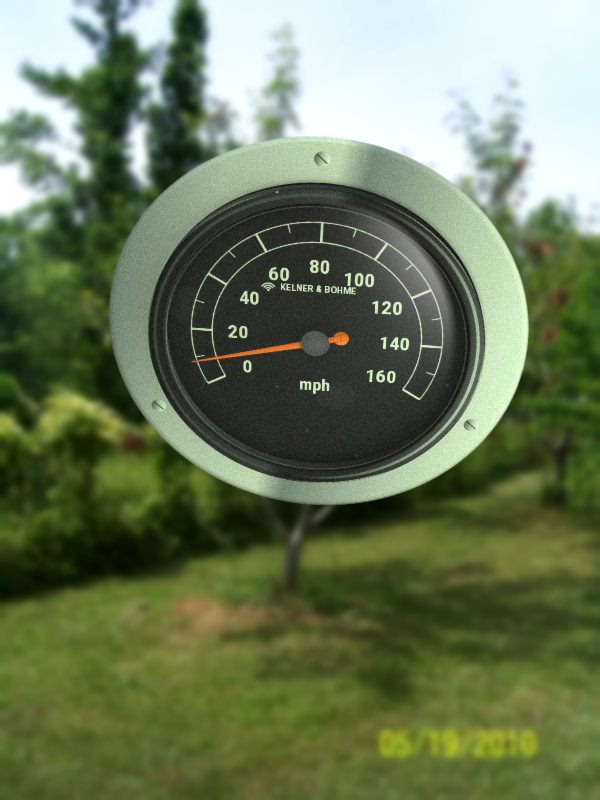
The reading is {"value": 10, "unit": "mph"}
